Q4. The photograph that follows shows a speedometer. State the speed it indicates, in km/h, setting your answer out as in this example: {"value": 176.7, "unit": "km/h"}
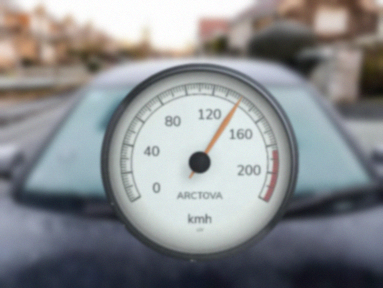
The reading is {"value": 140, "unit": "km/h"}
